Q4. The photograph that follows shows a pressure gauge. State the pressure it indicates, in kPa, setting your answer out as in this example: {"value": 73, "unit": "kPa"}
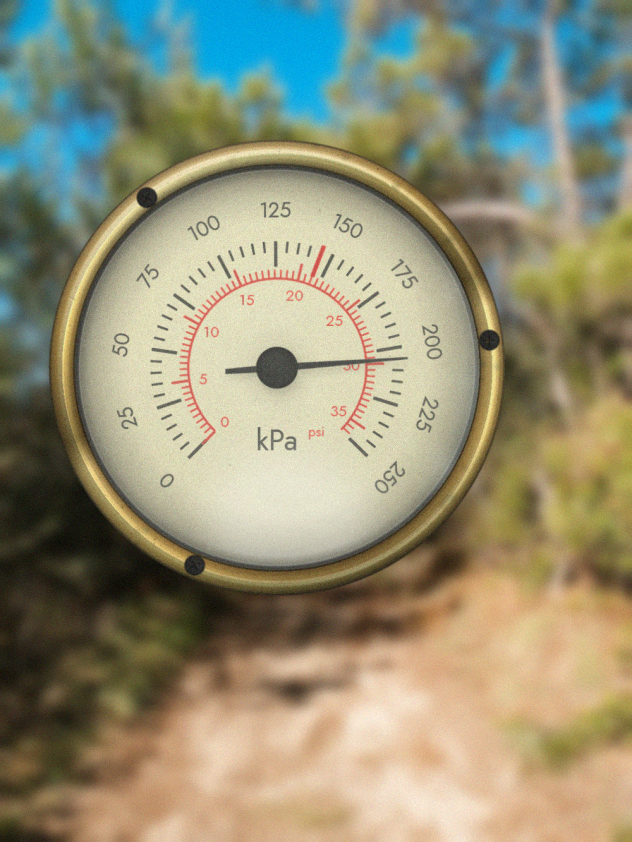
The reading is {"value": 205, "unit": "kPa"}
